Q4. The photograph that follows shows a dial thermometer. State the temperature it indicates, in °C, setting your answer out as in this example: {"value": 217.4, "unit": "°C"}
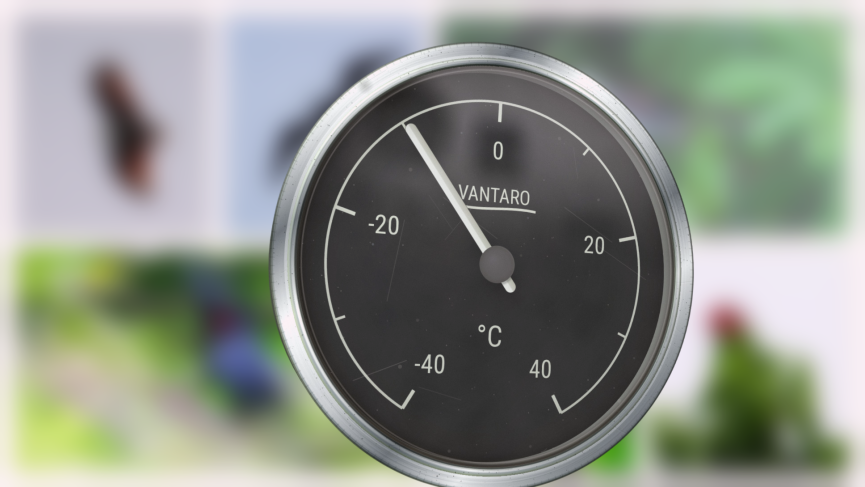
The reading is {"value": -10, "unit": "°C"}
